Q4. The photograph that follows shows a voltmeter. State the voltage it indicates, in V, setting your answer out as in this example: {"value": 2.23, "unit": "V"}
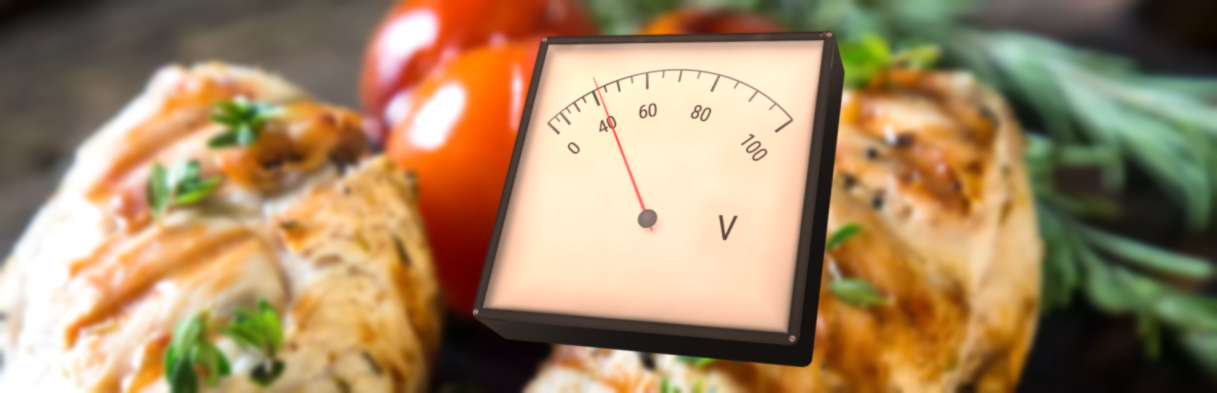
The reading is {"value": 42.5, "unit": "V"}
